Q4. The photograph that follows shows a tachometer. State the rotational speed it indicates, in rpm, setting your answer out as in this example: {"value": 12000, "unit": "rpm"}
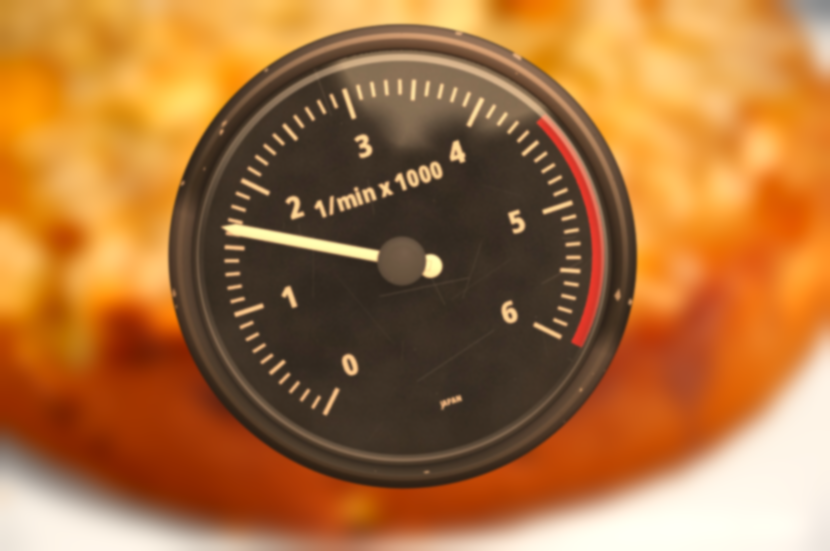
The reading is {"value": 1650, "unit": "rpm"}
